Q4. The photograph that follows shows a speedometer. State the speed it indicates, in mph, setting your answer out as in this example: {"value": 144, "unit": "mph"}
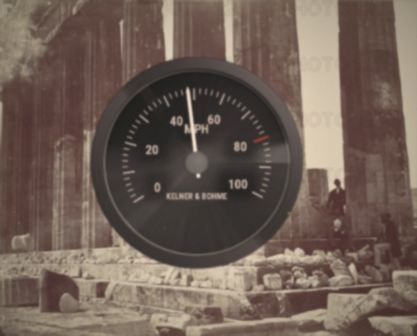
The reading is {"value": 48, "unit": "mph"}
